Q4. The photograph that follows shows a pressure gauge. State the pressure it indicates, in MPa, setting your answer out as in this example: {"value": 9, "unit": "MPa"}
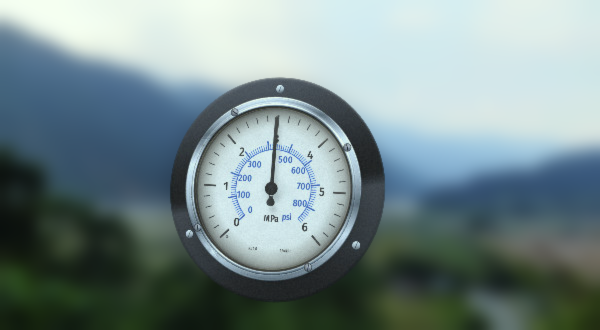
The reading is {"value": 3, "unit": "MPa"}
